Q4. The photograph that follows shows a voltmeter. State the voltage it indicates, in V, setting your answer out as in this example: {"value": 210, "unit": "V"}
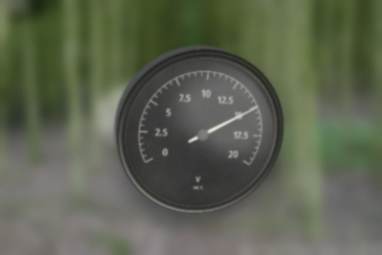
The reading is {"value": 15, "unit": "V"}
